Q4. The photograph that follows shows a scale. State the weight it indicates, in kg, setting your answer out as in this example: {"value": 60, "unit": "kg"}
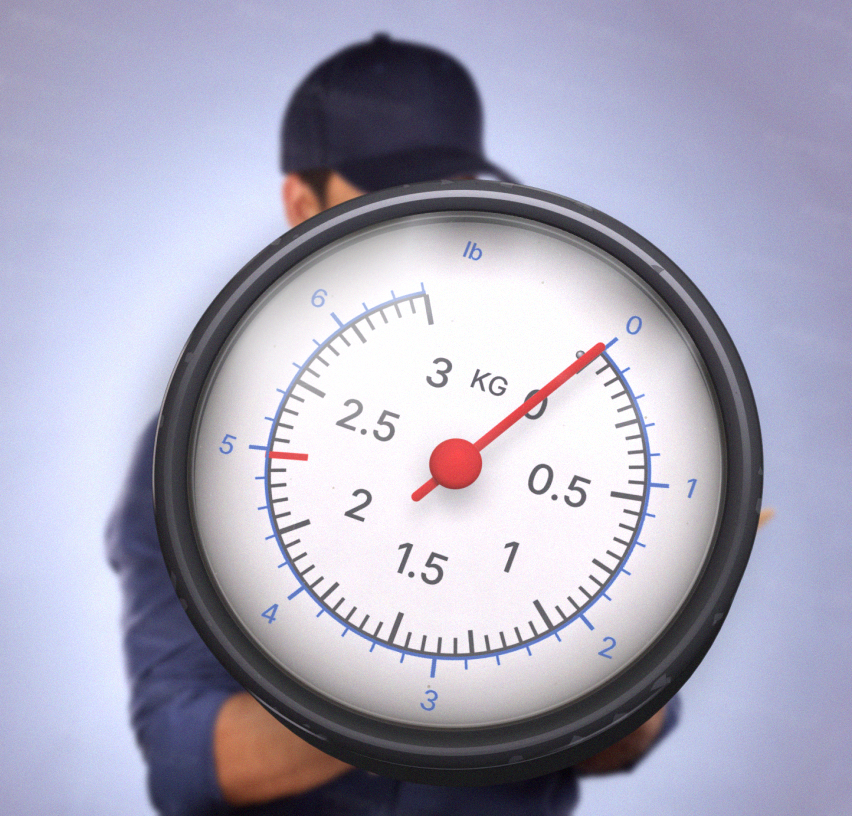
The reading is {"value": 0, "unit": "kg"}
